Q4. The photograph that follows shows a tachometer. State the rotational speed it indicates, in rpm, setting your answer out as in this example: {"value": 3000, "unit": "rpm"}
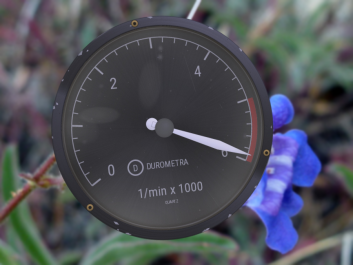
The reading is {"value": 5900, "unit": "rpm"}
